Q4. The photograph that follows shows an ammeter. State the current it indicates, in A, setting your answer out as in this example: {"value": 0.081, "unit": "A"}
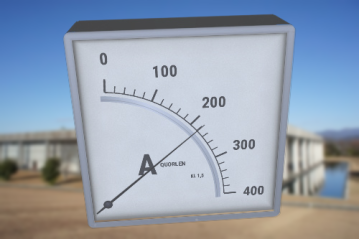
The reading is {"value": 220, "unit": "A"}
